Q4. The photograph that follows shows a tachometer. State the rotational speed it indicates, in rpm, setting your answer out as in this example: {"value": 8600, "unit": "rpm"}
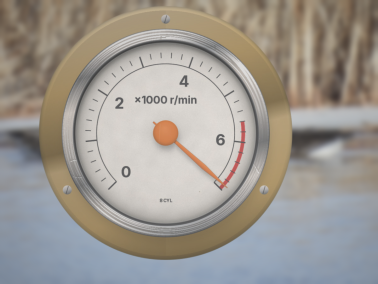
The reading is {"value": 6900, "unit": "rpm"}
